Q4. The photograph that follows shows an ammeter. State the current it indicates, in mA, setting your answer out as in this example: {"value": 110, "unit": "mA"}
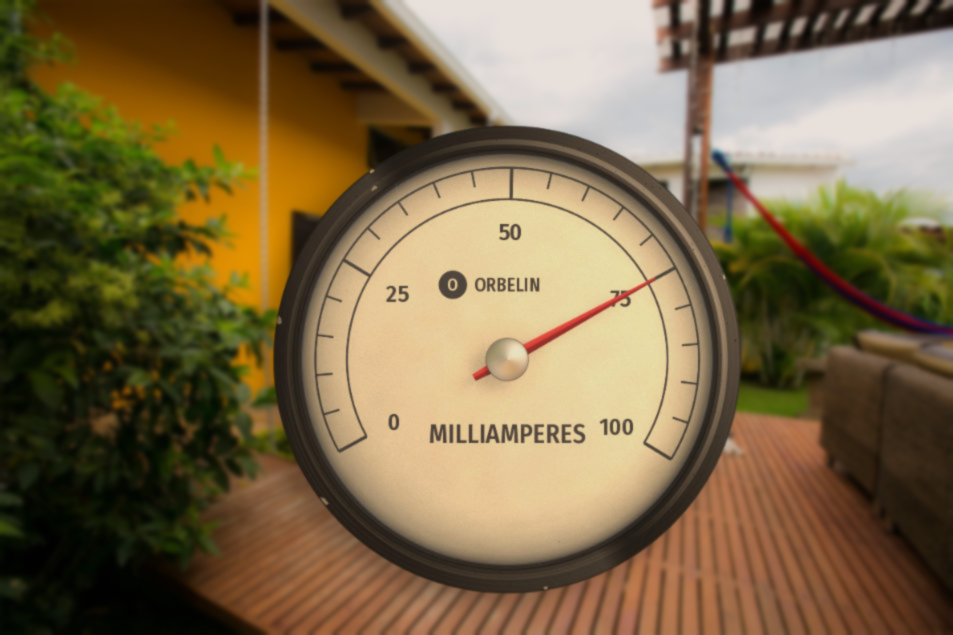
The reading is {"value": 75, "unit": "mA"}
